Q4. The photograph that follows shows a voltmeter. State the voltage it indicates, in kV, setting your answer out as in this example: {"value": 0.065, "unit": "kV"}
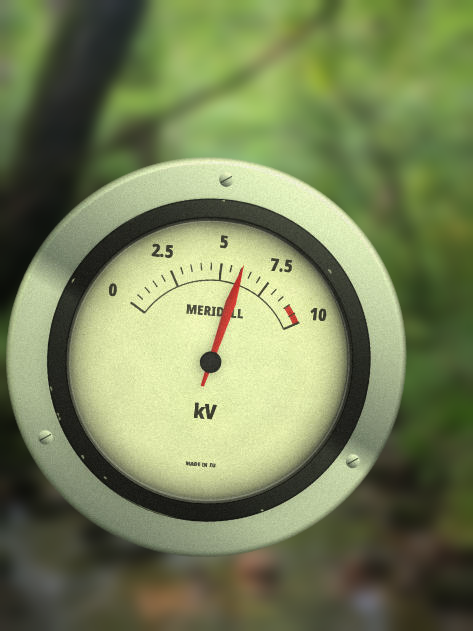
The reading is {"value": 6, "unit": "kV"}
